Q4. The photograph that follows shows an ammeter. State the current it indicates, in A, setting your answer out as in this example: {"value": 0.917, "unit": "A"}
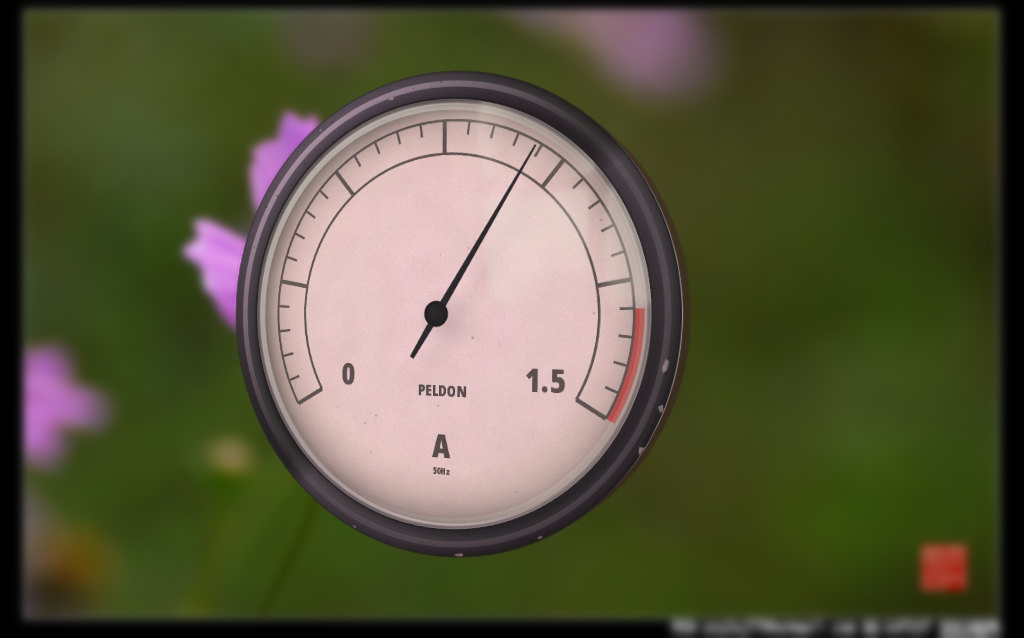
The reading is {"value": 0.95, "unit": "A"}
